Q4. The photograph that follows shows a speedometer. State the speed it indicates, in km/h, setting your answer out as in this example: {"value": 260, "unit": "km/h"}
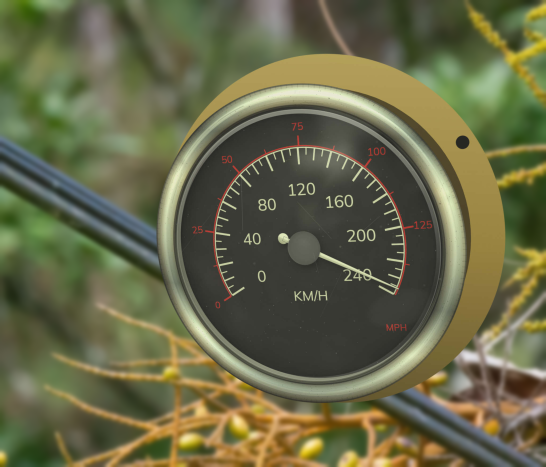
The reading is {"value": 235, "unit": "km/h"}
